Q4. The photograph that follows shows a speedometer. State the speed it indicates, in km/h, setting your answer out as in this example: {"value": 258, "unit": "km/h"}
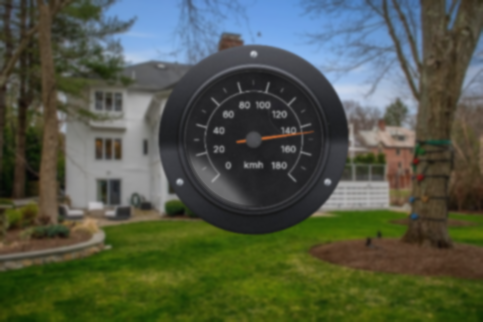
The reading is {"value": 145, "unit": "km/h"}
